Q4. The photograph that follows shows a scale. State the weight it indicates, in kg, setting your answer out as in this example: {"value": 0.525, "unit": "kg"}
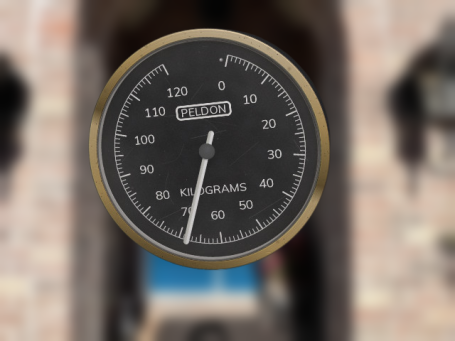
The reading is {"value": 68, "unit": "kg"}
